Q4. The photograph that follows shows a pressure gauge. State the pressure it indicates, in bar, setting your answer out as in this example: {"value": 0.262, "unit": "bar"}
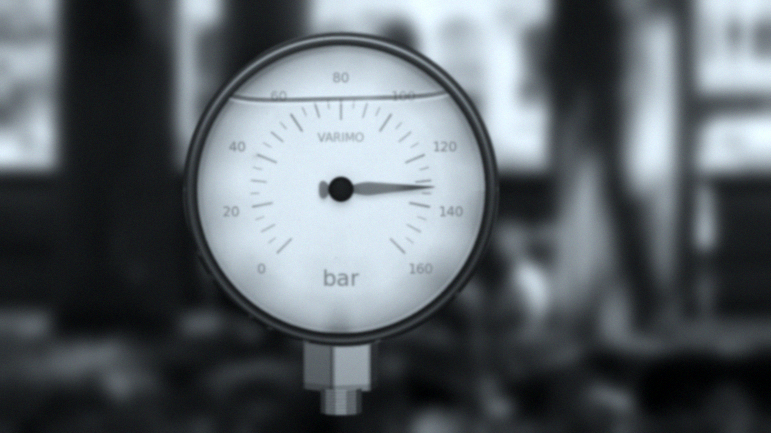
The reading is {"value": 132.5, "unit": "bar"}
